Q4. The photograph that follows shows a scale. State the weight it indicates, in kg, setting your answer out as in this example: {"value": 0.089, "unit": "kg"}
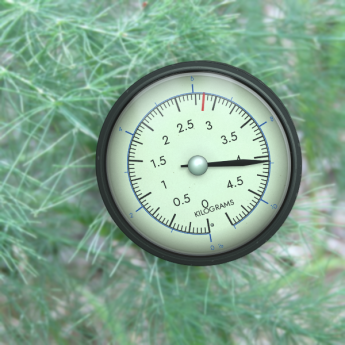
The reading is {"value": 4.05, "unit": "kg"}
